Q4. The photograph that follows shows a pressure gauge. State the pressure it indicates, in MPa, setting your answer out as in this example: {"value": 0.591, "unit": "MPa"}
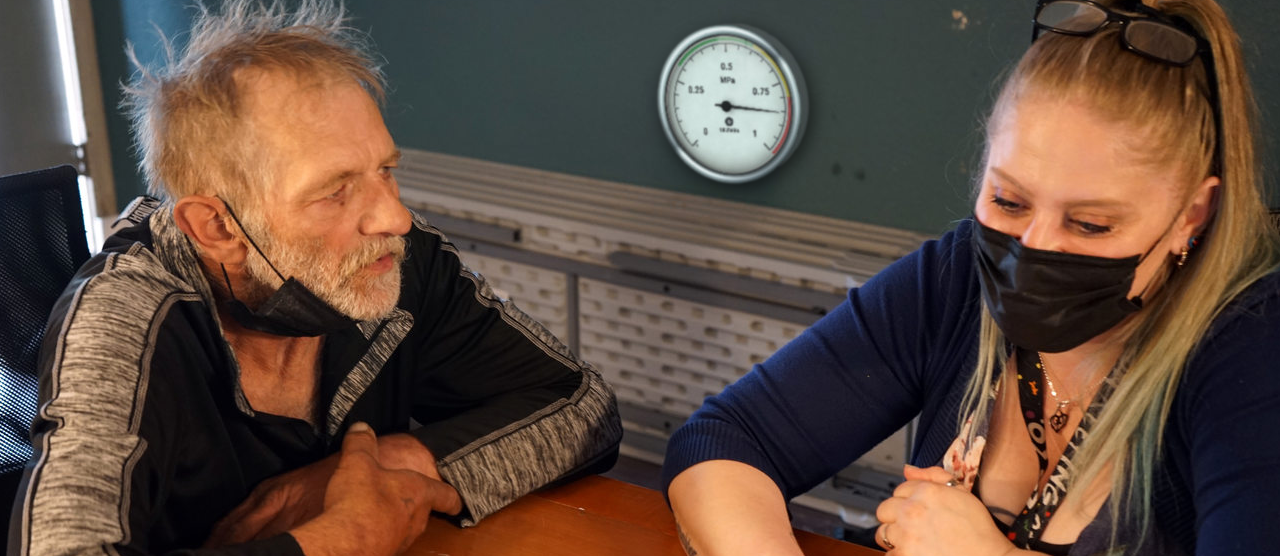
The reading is {"value": 0.85, "unit": "MPa"}
